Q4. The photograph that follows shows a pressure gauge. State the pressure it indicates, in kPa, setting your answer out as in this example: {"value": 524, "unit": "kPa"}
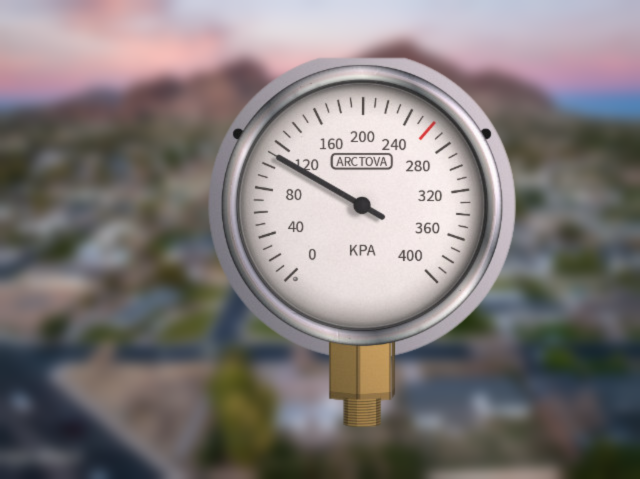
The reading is {"value": 110, "unit": "kPa"}
